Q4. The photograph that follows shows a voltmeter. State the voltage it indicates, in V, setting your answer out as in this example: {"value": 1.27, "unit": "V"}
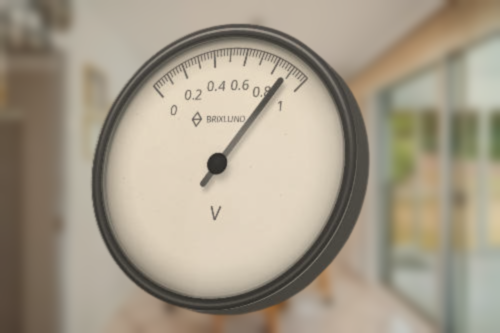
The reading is {"value": 0.9, "unit": "V"}
